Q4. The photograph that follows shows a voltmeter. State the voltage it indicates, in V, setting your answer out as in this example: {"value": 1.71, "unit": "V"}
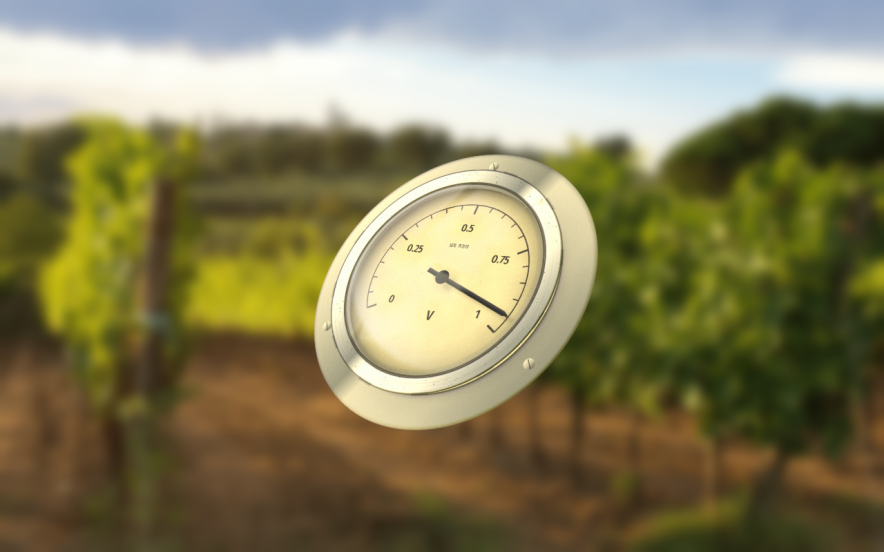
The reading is {"value": 0.95, "unit": "V"}
